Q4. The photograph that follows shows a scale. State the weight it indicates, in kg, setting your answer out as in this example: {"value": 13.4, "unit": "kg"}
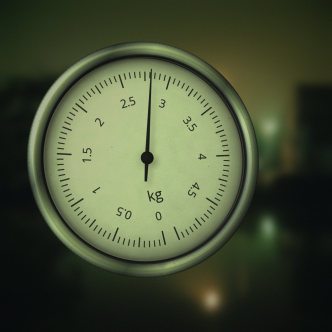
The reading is {"value": 2.8, "unit": "kg"}
